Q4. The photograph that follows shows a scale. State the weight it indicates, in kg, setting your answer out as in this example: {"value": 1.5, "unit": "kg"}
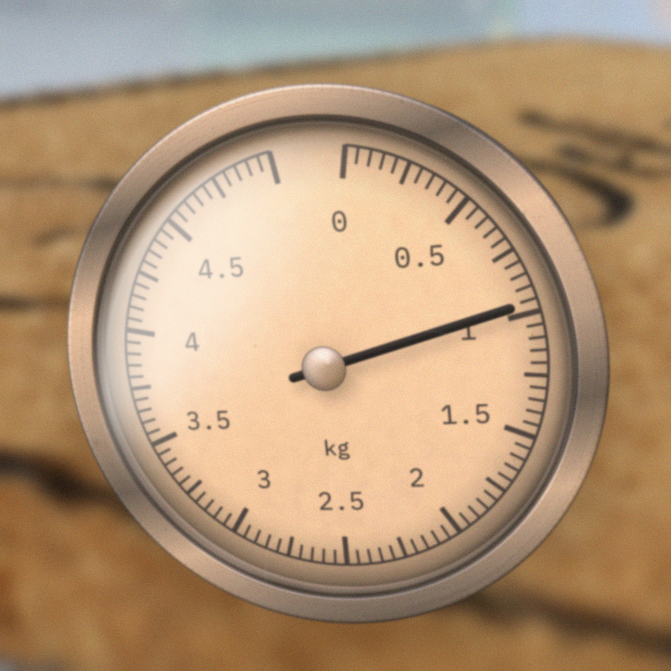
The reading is {"value": 0.95, "unit": "kg"}
